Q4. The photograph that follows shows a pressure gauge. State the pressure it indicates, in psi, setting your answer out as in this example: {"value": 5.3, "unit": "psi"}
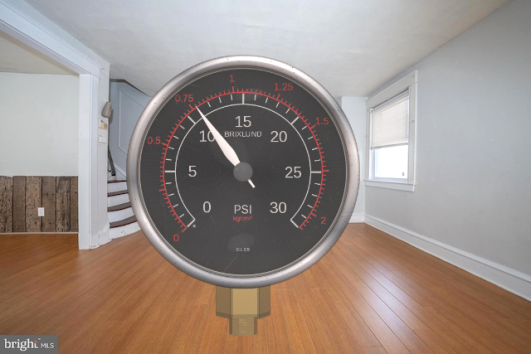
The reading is {"value": 11, "unit": "psi"}
